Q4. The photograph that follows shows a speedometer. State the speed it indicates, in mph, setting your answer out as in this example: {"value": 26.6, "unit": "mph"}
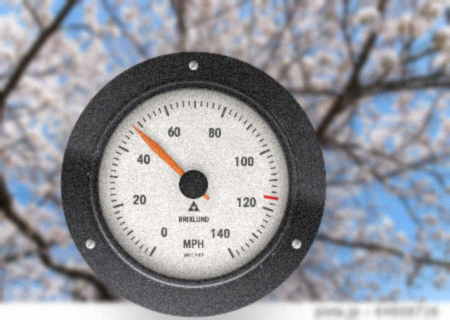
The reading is {"value": 48, "unit": "mph"}
